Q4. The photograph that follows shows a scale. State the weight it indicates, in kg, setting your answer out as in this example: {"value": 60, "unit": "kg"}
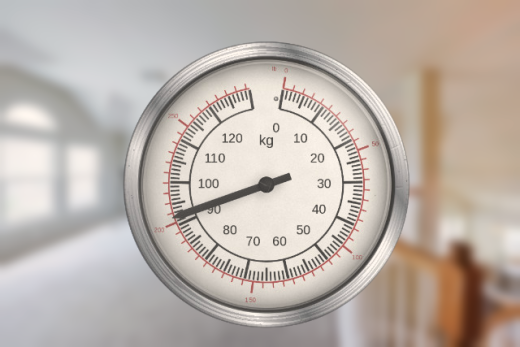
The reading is {"value": 92, "unit": "kg"}
